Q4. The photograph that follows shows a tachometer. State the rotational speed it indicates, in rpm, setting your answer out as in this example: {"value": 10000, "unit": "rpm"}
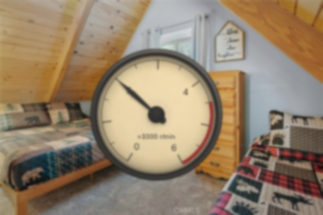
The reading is {"value": 2000, "unit": "rpm"}
